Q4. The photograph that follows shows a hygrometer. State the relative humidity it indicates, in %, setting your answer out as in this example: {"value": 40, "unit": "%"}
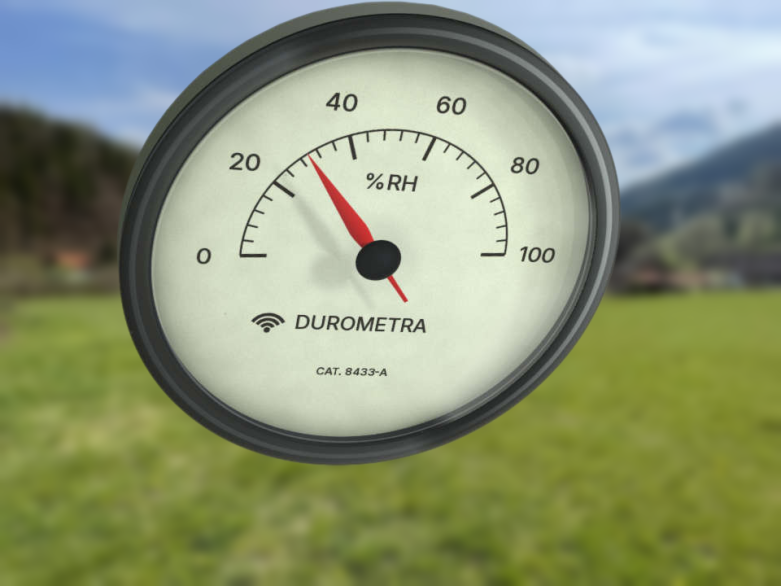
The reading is {"value": 30, "unit": "%"}
